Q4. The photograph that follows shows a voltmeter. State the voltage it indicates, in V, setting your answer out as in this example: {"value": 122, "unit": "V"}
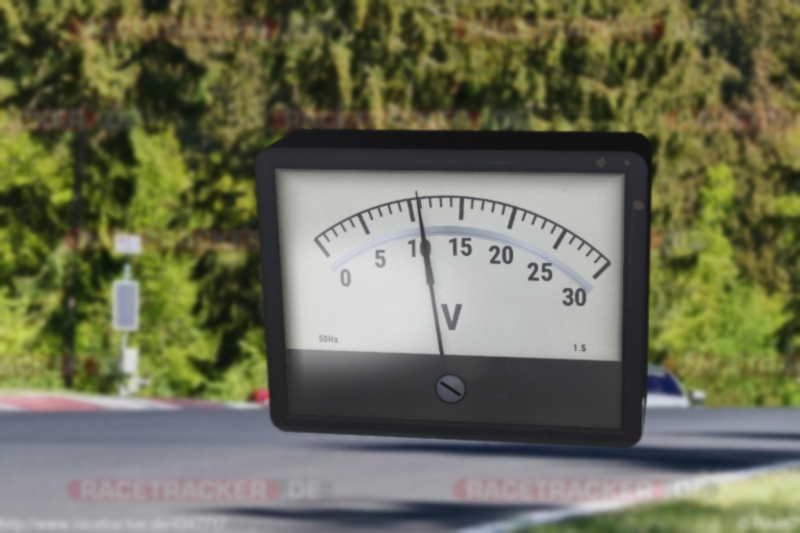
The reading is {"value": 11, "unit": "V"}
